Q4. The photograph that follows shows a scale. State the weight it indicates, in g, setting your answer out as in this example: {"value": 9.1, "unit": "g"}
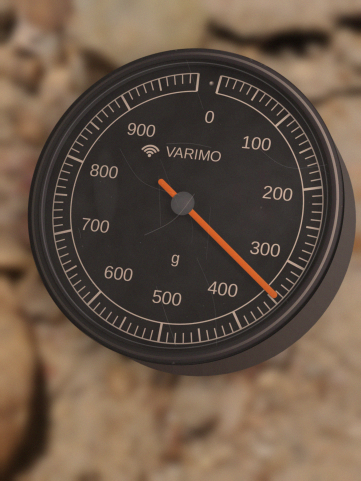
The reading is {"value": 345, "unit": "g"}
